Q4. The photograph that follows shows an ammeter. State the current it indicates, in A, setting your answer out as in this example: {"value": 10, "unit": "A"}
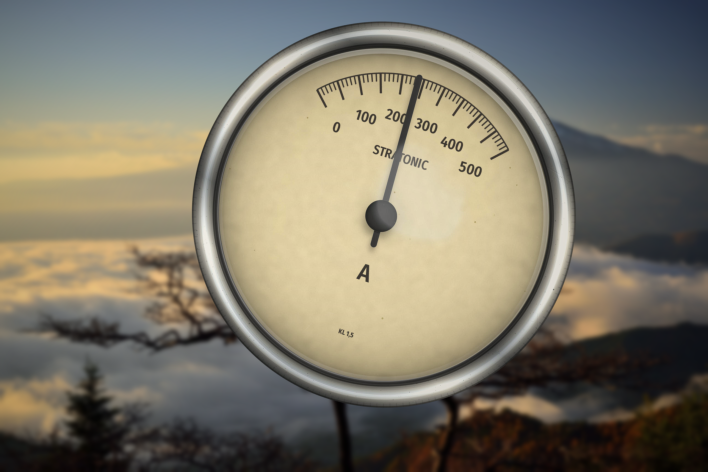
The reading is {"value": 240, "unit": "A"}
